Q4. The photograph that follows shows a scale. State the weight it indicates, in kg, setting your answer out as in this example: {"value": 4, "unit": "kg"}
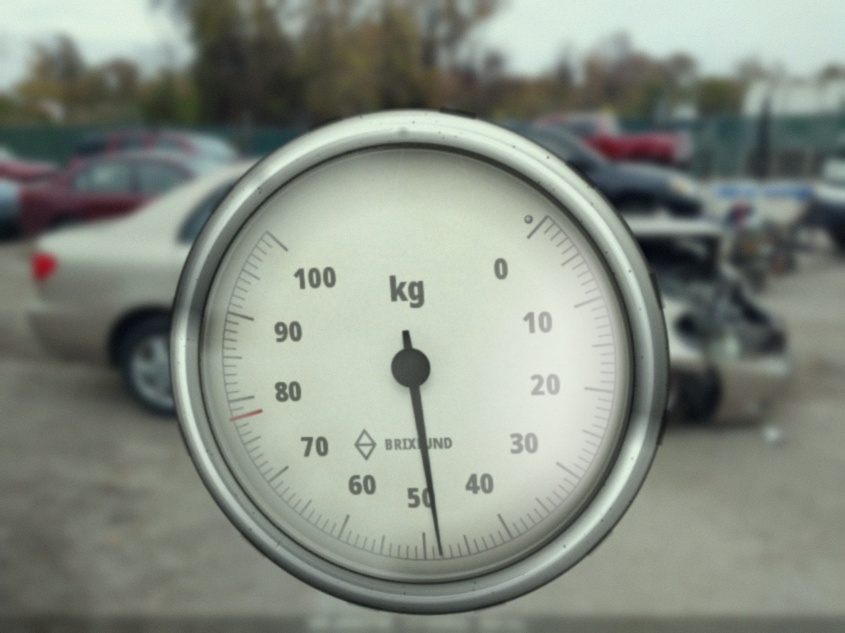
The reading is {"value": 48, "unit": "kg"}
